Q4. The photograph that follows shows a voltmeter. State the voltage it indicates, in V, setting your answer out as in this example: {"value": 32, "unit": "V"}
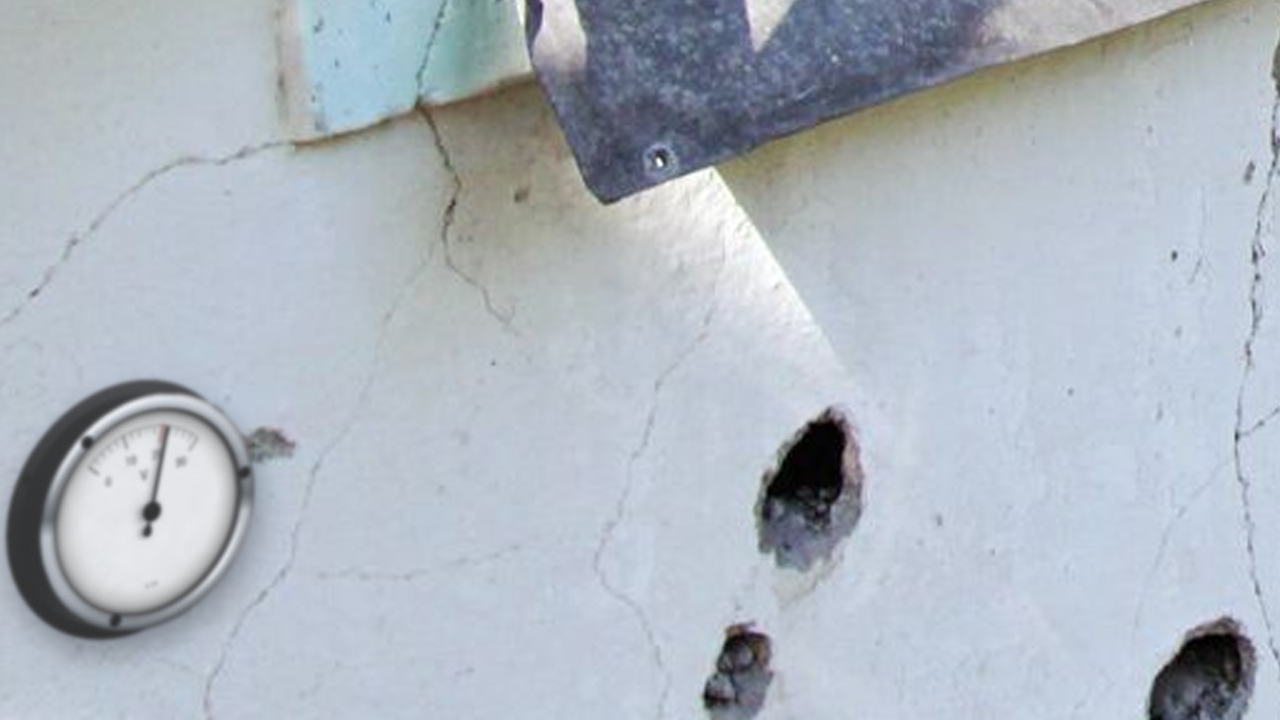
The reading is {"value": 20, "unit": "V"}
